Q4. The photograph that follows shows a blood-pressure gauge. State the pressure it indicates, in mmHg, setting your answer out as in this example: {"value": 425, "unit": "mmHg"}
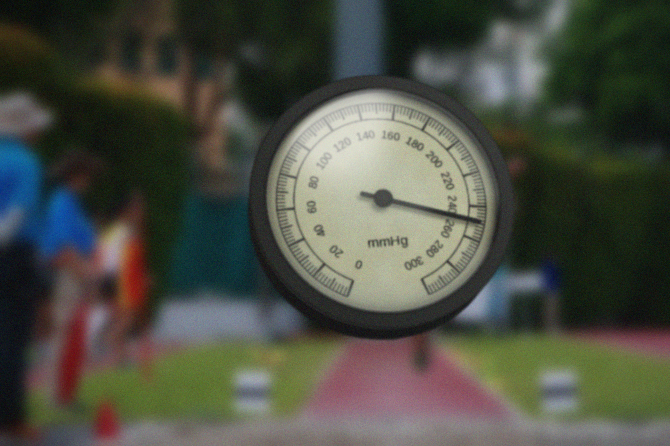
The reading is {"value": 250, "unit": "mmHg"}
